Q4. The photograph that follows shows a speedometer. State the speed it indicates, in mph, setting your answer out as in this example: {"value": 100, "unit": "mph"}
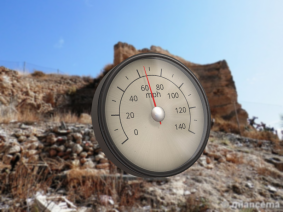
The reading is {"value": 65, "unit": "mph"}
